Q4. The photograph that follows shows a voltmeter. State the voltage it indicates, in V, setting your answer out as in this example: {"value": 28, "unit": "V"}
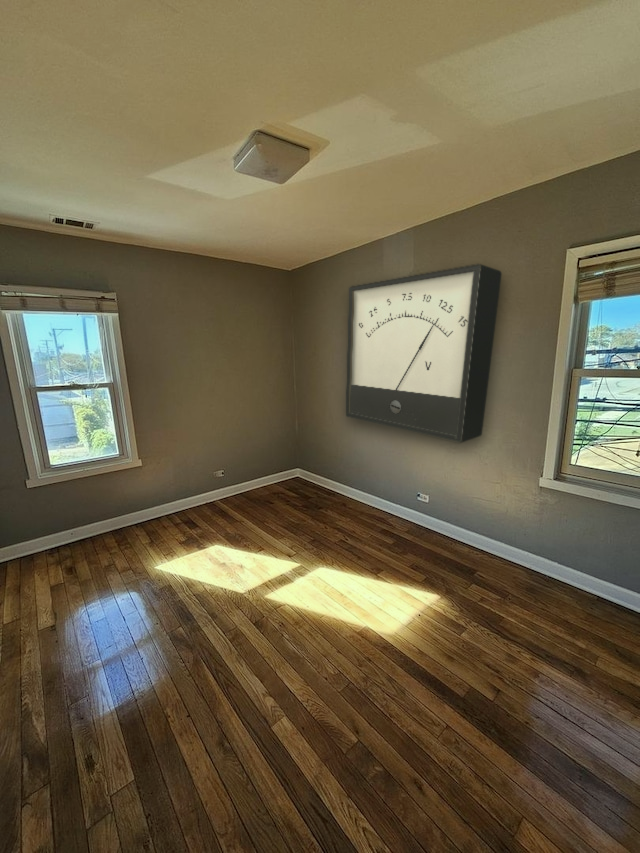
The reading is {"value": 12.5, "unit": "V"}
